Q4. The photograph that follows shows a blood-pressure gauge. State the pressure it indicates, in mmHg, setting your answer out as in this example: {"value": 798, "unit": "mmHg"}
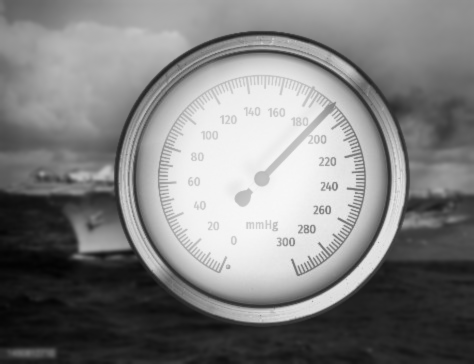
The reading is {"value": 190, "unit": "mmHg"}
